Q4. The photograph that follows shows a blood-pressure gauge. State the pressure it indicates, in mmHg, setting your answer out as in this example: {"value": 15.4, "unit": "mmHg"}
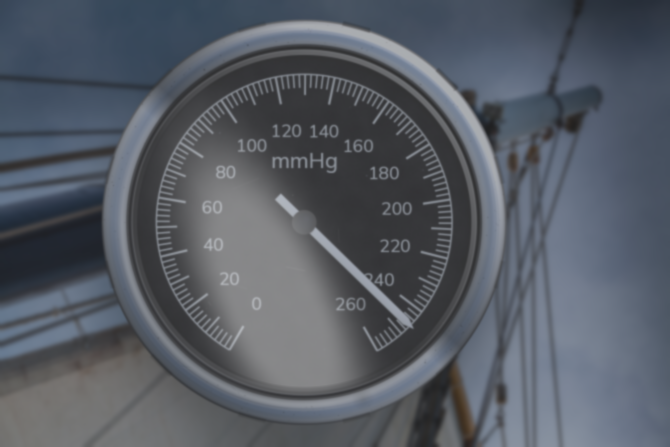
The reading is {"value": 246, "unit": "mmHg"}
